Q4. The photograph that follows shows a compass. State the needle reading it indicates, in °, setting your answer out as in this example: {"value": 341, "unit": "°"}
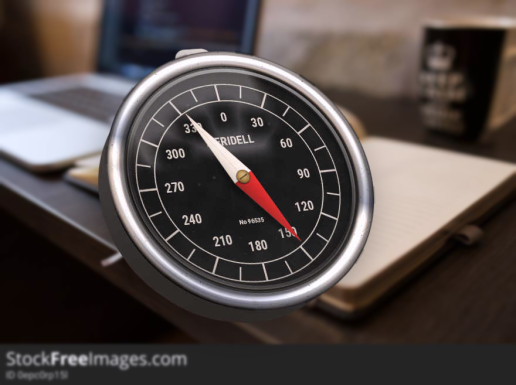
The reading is {"value": 150, "unit": "°"}
